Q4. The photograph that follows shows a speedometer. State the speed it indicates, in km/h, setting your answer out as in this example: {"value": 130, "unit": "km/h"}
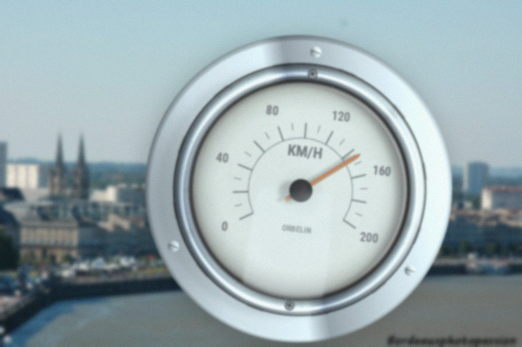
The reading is {"value": 145, "unit": "km/h"}
